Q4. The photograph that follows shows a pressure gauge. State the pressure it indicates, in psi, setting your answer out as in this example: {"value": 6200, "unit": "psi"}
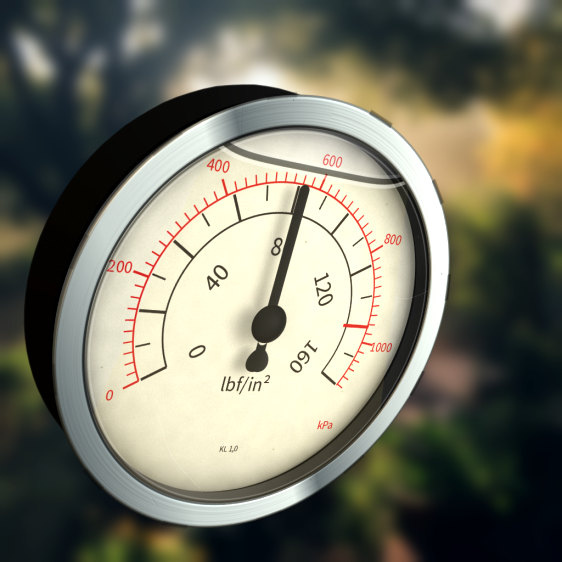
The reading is {"value": 80, "unit": "psi"}
